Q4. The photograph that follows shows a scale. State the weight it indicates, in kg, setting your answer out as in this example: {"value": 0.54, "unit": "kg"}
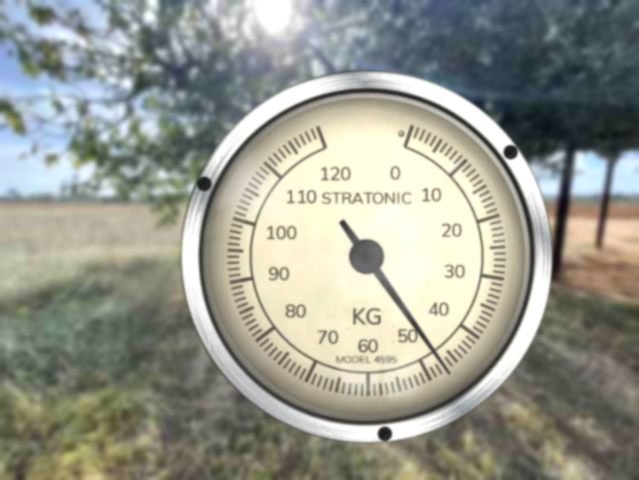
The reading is {"value": 47, "unit": "kg"}
